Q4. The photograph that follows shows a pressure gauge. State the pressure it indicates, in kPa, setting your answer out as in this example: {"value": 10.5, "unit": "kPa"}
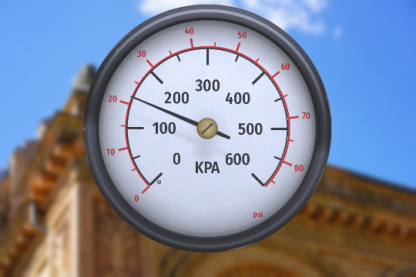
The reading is {"value": 150, "unit": "kPa"}
